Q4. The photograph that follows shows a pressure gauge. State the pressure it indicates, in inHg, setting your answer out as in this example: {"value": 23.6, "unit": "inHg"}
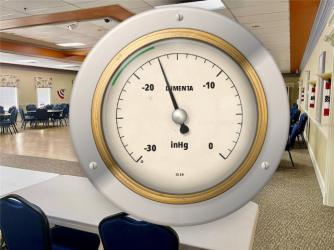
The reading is {"value": -17, "unit": "inHg"}
